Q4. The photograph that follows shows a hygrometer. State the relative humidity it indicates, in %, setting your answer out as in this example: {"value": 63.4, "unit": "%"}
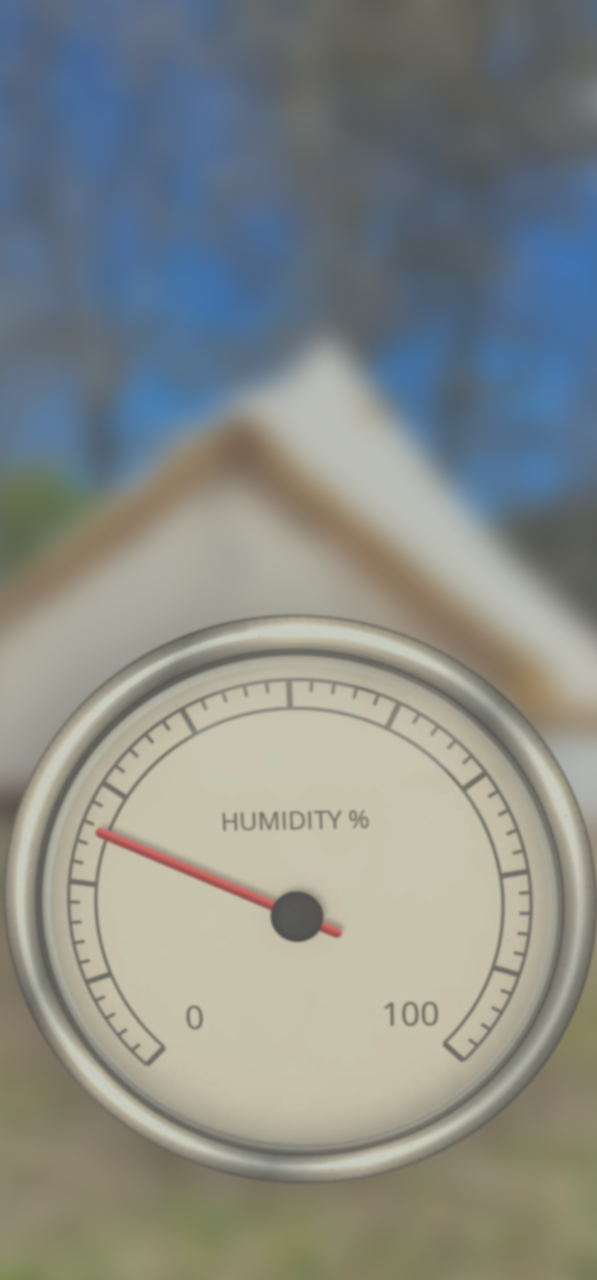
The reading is {"value": 26, "unit": "%"}
